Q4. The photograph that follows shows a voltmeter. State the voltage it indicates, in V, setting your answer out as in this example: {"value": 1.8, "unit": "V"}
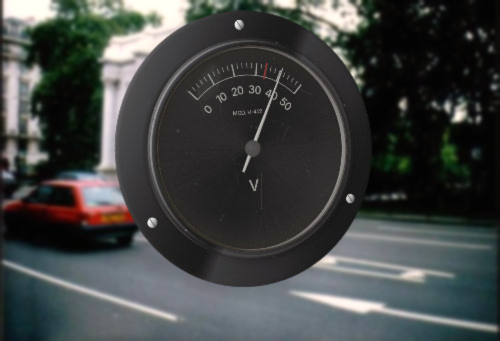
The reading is {"value": 40, "unit": "V"}
